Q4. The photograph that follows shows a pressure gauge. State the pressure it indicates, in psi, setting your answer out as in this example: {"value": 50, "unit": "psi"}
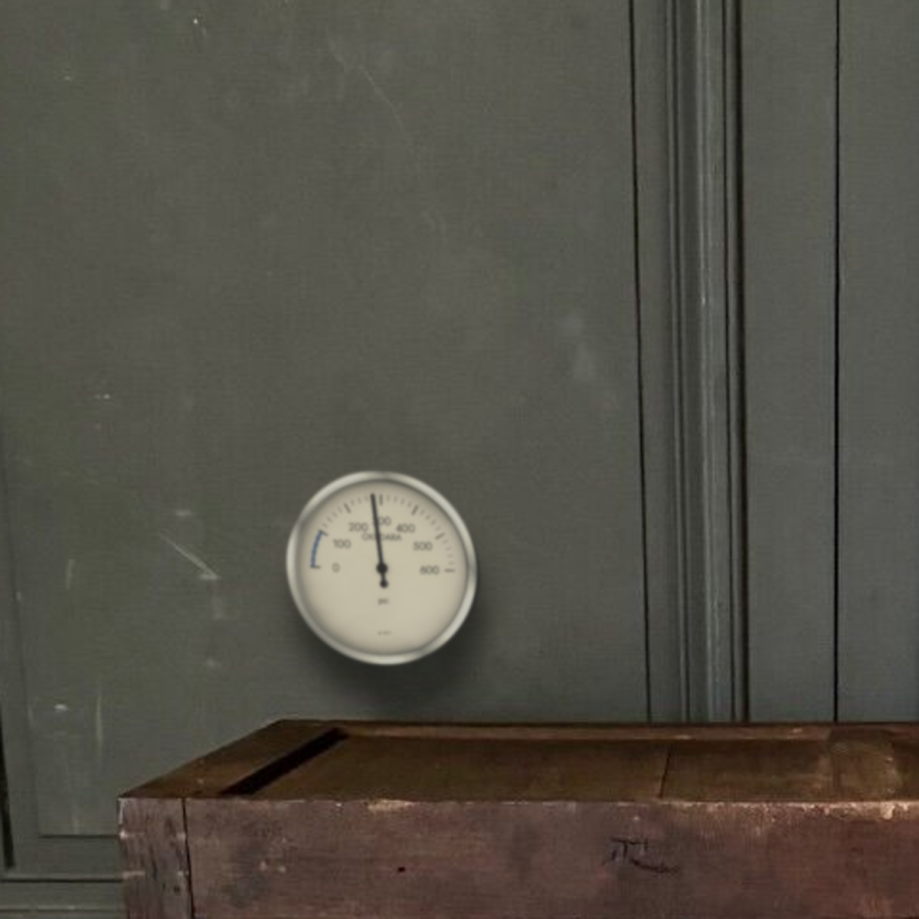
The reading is {"value": 280, "unit": "psi"}
